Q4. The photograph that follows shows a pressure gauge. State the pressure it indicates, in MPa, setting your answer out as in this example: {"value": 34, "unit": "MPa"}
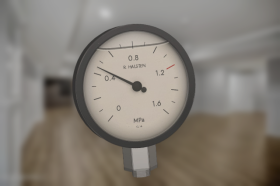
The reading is {"value": 0.45, "unit": "MPa"}
